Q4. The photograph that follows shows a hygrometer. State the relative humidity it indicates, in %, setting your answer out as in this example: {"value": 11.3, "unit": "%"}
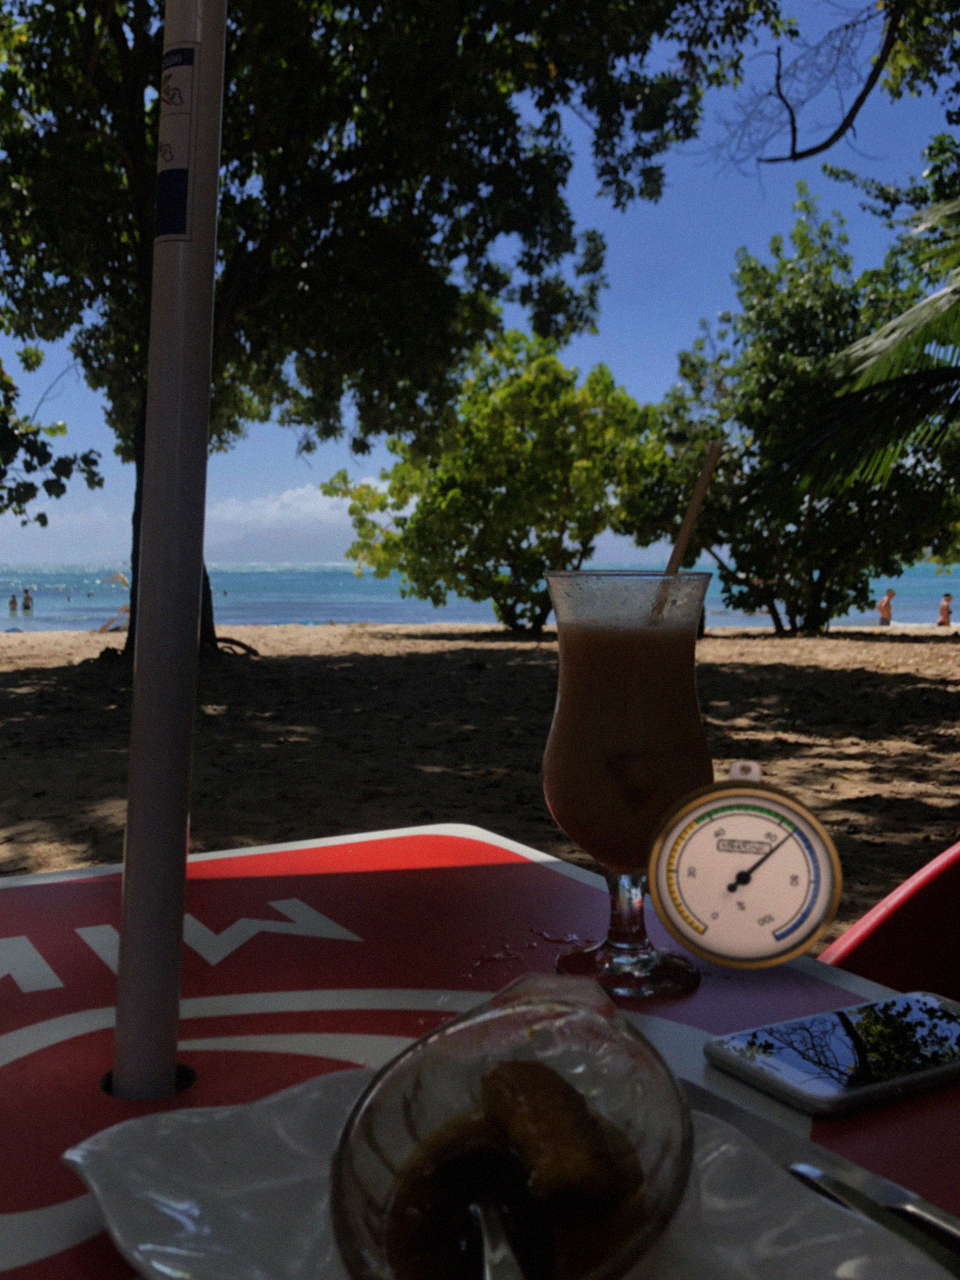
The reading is {"value": 64, "unit": "%"}
